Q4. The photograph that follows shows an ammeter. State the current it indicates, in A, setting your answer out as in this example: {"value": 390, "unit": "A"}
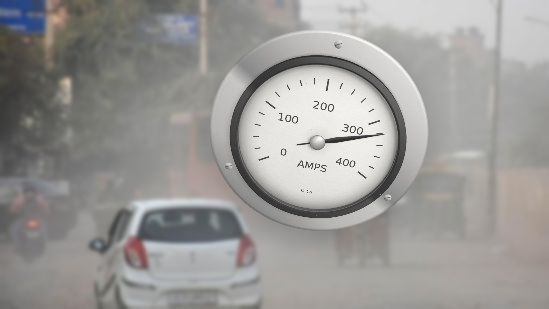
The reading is {"value": 320, "unit": "A"}
